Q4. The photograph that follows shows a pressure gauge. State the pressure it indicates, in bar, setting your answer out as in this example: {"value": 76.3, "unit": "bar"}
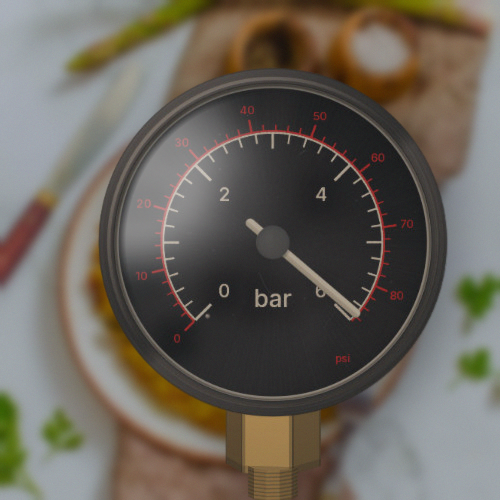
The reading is {"value": 5.9, "unit": "bar"}
